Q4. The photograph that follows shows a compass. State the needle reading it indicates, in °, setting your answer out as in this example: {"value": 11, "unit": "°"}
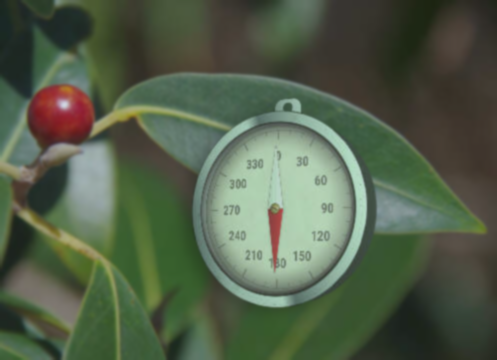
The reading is {"value": 180, "unit": "°"}
